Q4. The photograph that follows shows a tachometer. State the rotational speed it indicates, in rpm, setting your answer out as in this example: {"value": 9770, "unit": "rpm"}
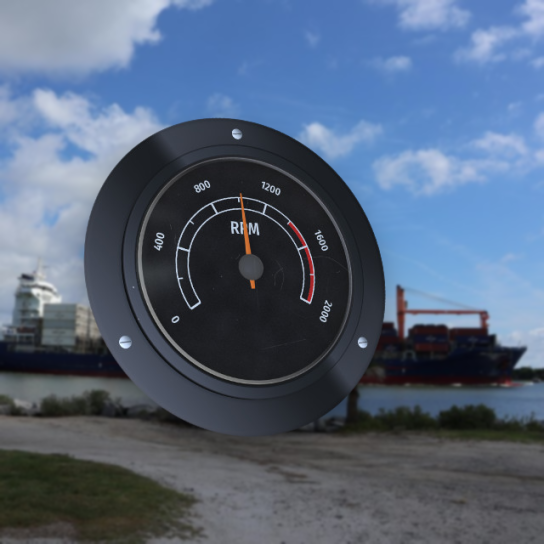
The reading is {"value": 1000, "unit": "rpm"}
